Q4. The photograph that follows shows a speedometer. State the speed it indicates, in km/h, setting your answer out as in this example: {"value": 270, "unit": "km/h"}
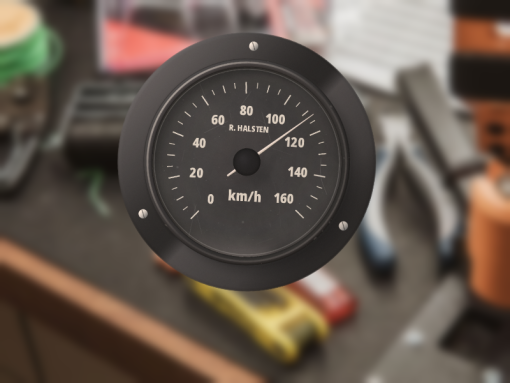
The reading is {"value": 112.5, "unit": "km/h"}
